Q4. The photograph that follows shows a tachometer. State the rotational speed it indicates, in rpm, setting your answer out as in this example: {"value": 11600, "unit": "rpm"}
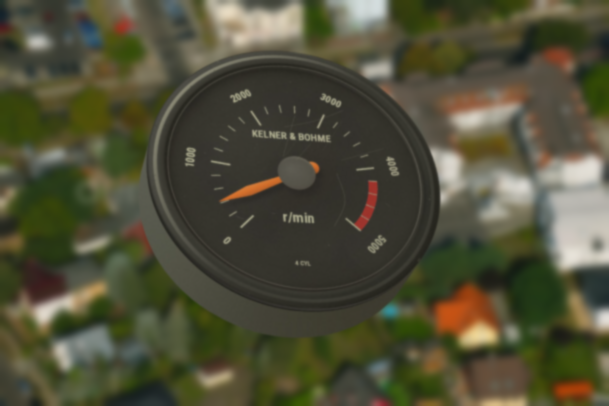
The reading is {"value": 400, "unit": "rpm"}
